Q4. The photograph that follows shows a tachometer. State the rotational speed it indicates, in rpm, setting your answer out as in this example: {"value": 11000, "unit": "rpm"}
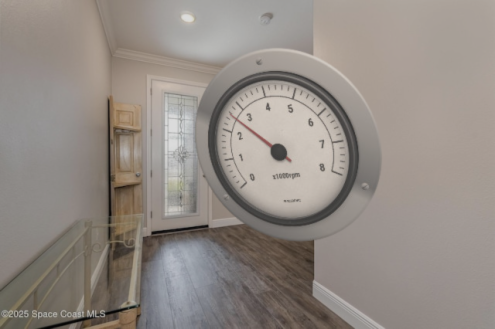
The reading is {"value": 2600, "unit": "rpm"}
